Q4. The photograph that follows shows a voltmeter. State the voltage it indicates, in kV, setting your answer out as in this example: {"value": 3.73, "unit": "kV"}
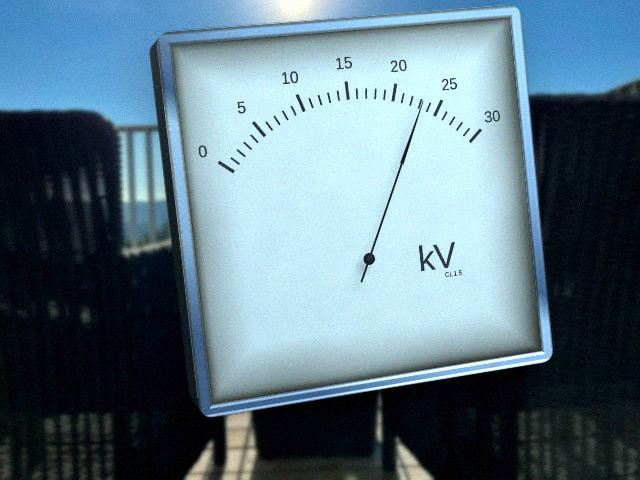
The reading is {"value": 23, "unit": "kV"}
